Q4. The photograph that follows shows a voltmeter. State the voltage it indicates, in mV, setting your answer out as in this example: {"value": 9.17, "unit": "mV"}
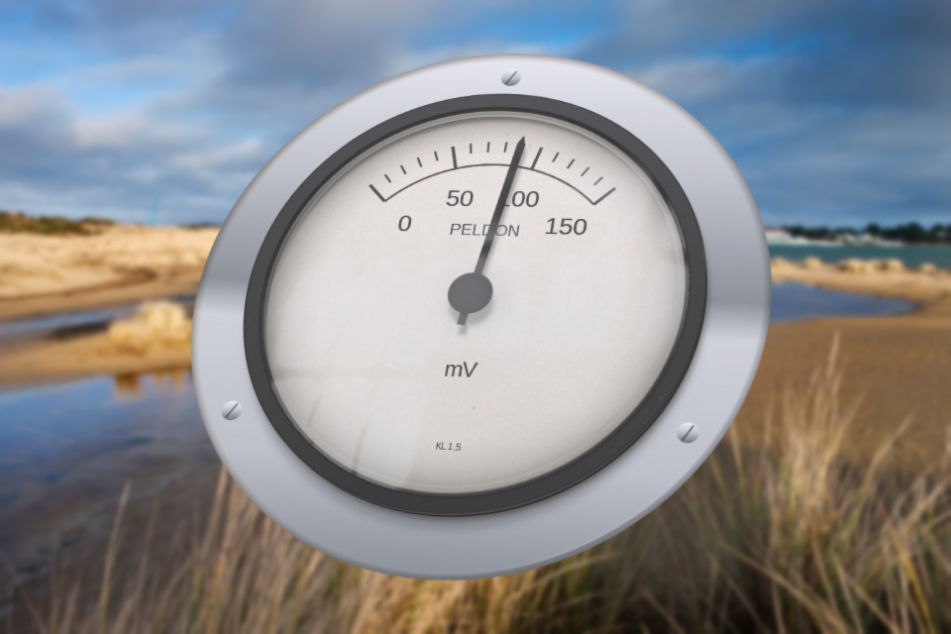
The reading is {"value": 90, "unit": "mV"}
